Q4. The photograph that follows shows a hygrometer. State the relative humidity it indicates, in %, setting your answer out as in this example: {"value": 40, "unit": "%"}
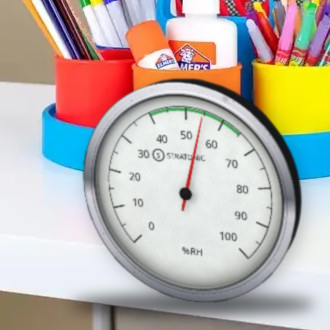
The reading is {"value": 55, "unit": "%"}
